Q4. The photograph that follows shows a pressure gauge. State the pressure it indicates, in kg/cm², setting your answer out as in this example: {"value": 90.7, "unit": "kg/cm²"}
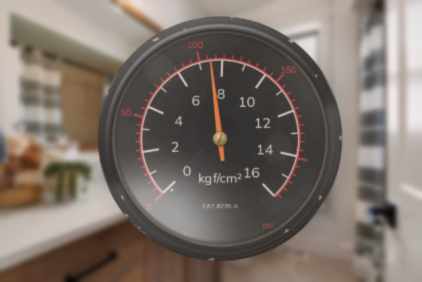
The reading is {"value": 7.5, "unit": "kg/cm²"}
